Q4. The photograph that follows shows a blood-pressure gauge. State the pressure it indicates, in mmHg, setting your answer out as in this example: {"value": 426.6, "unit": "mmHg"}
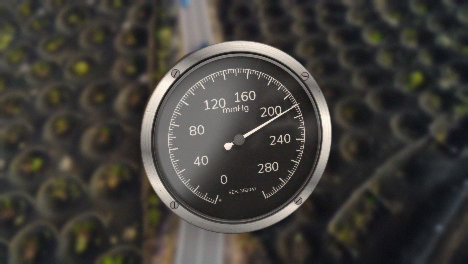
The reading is {"value": 210, "unit": "mmHg"}
